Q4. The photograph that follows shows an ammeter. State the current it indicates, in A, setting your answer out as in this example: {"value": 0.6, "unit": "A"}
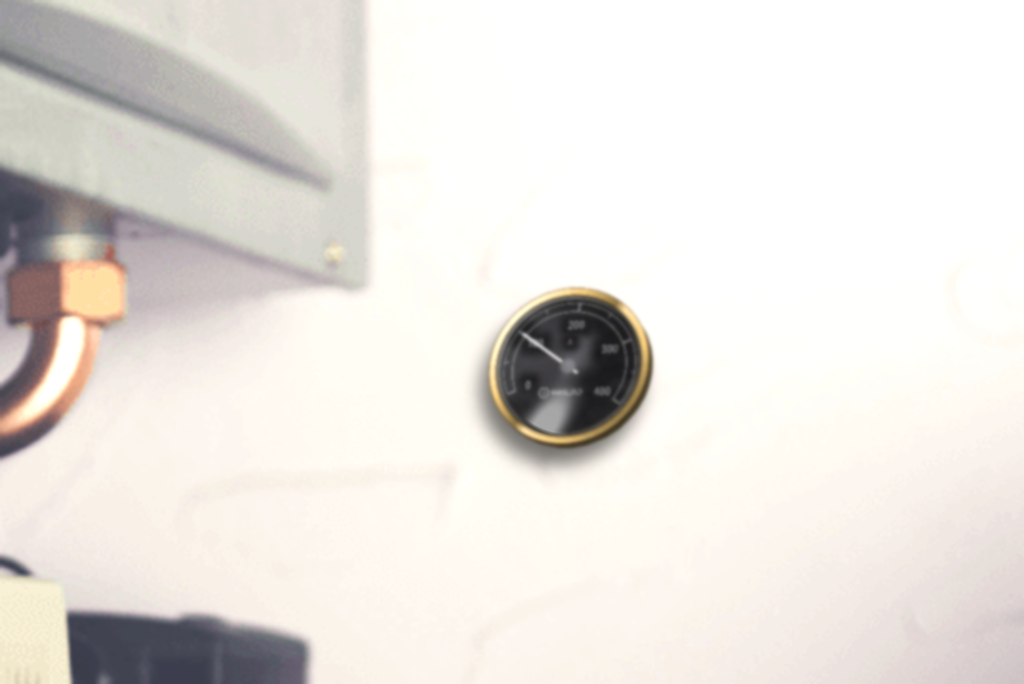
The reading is {"value": 100, "unit": "A"}
